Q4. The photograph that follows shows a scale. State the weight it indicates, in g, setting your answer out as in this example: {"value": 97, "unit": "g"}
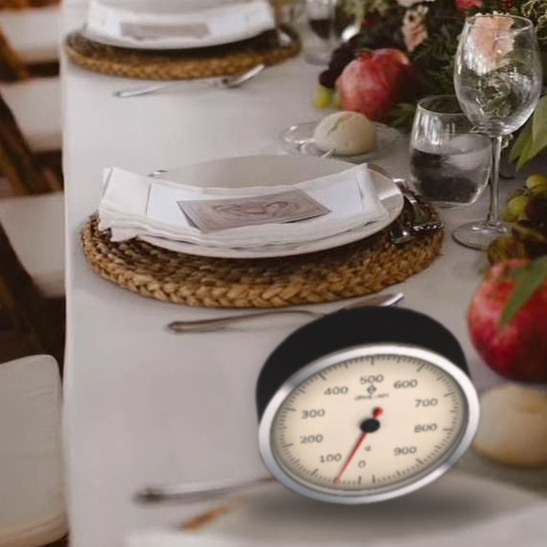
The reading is {"value": 50, "unit": "g"}
